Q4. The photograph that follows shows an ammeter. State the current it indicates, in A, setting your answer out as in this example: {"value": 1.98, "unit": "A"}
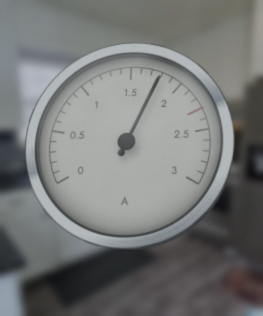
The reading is {"value": 1.8, "unit": "A"}
